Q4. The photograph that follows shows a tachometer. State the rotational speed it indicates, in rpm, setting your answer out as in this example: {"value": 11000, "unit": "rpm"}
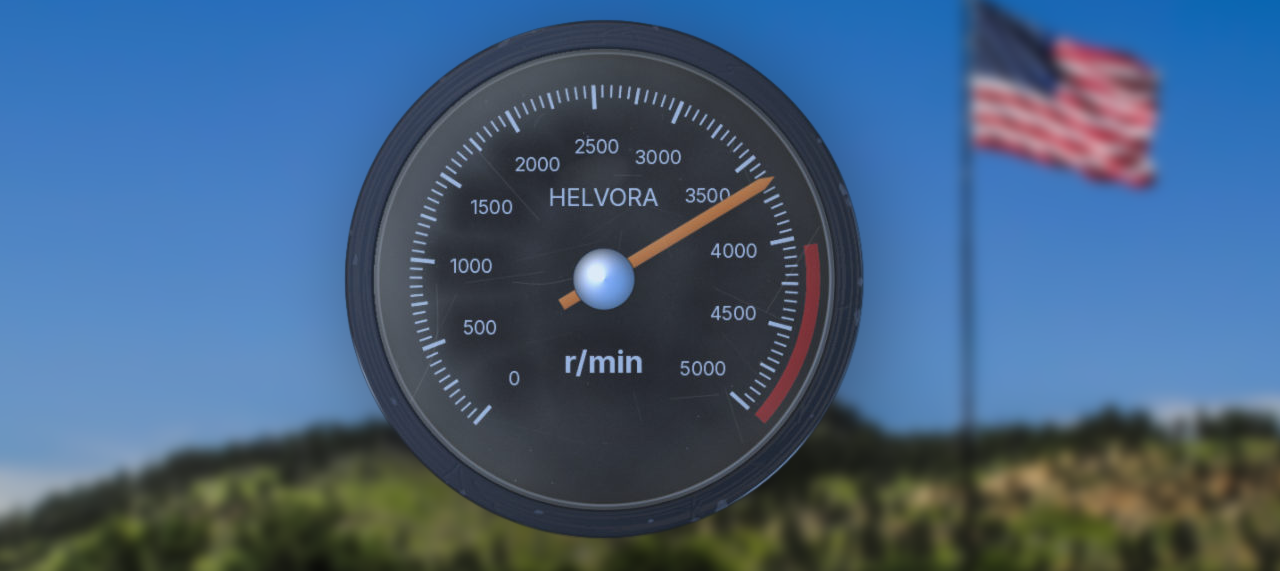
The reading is {"value": 3650, "unit": "rpm"}
